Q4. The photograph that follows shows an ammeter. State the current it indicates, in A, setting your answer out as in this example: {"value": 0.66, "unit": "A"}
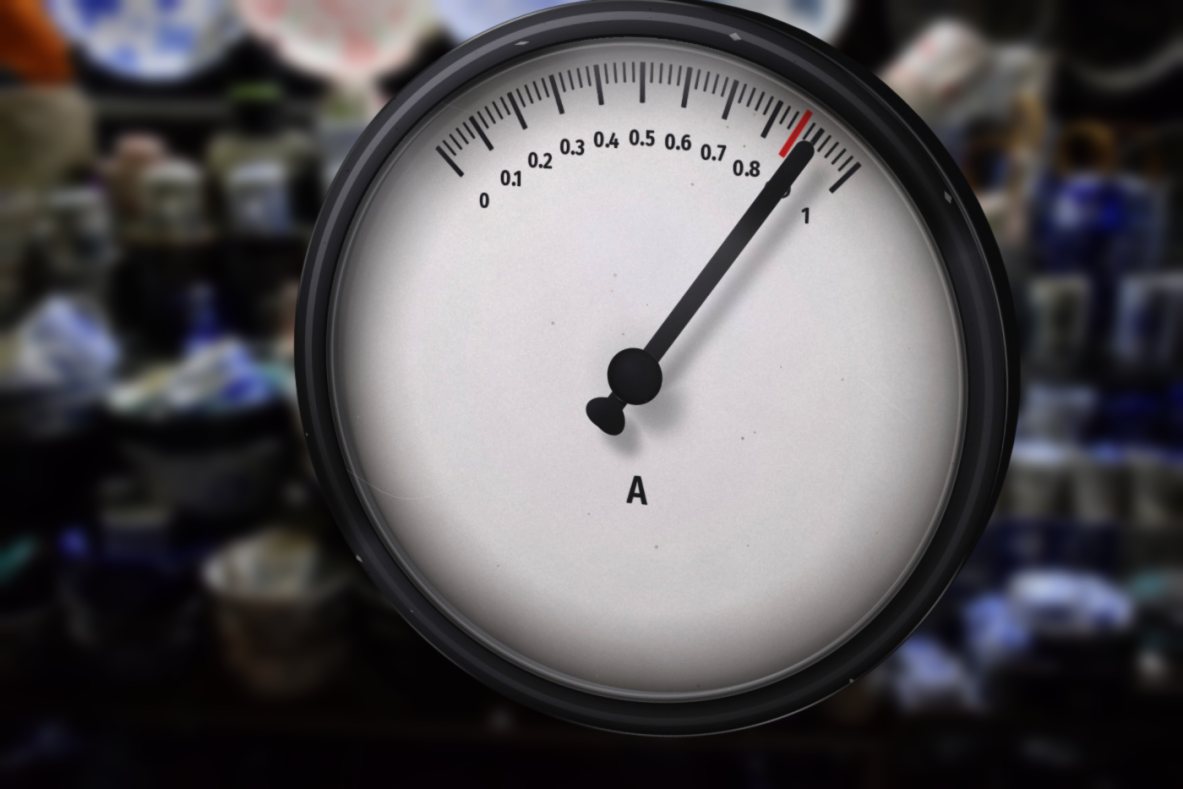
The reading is {"value": 0.9, "unit": "A"}
